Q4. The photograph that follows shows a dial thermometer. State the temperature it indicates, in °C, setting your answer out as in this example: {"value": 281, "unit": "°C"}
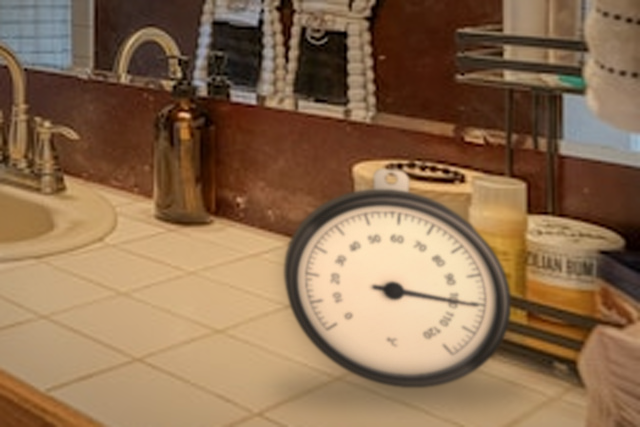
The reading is {"value": 100, "unit": "°C"}
